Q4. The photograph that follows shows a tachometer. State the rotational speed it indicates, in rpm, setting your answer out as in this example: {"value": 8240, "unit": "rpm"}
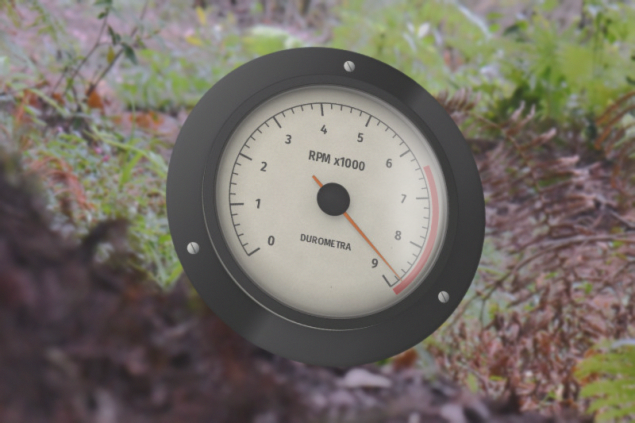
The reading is {"value": 8800, "unit": "rpm"}
